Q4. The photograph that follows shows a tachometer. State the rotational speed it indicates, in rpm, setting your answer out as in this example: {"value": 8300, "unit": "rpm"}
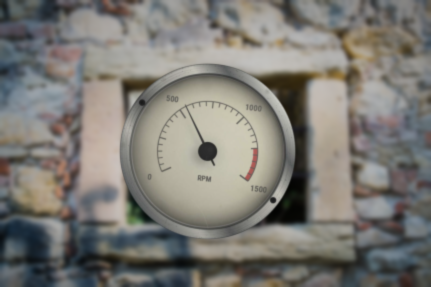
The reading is {"value": 550, "unit": "rpm"}
